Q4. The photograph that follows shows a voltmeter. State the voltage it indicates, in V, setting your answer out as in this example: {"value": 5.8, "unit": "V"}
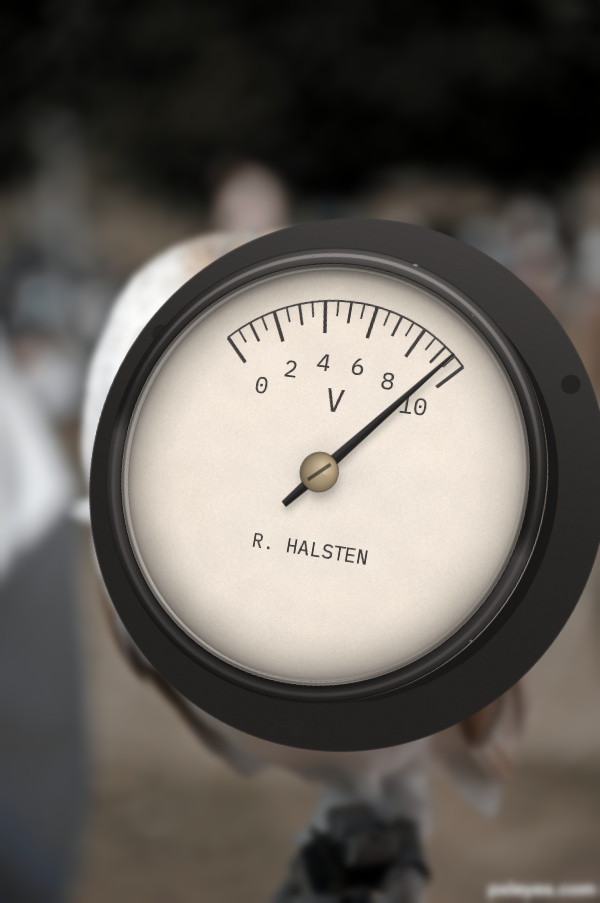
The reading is {"value": 9.5, "unit": "V"}
